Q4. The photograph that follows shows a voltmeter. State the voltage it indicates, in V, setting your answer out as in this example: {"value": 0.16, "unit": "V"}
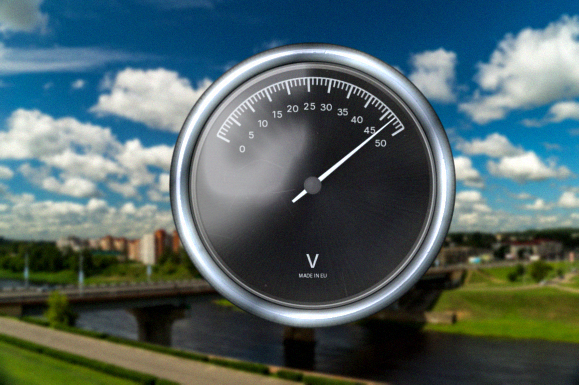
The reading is {"value": 47, "unit": "V"}
